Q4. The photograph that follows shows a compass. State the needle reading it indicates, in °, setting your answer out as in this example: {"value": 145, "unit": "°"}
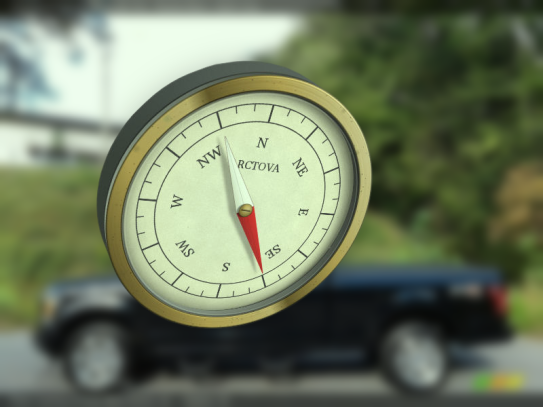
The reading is {"value": 150, "unit": "°"}
